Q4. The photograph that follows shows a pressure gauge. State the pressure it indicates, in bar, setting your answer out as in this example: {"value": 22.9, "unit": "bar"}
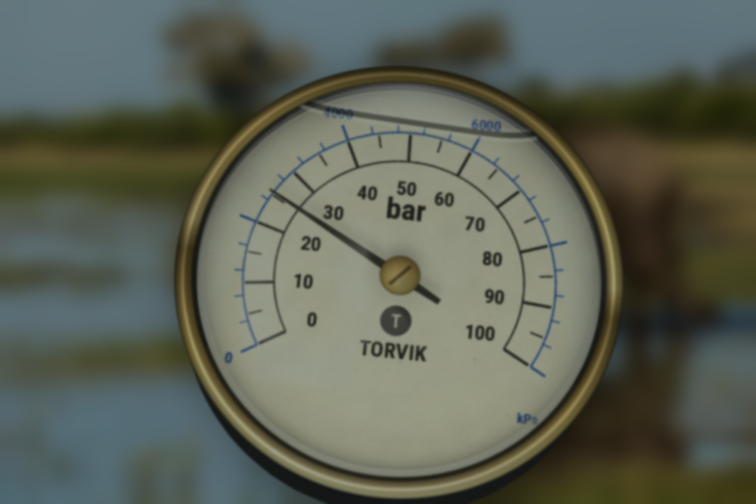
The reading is {"value": 25, "unit": "bar"}
